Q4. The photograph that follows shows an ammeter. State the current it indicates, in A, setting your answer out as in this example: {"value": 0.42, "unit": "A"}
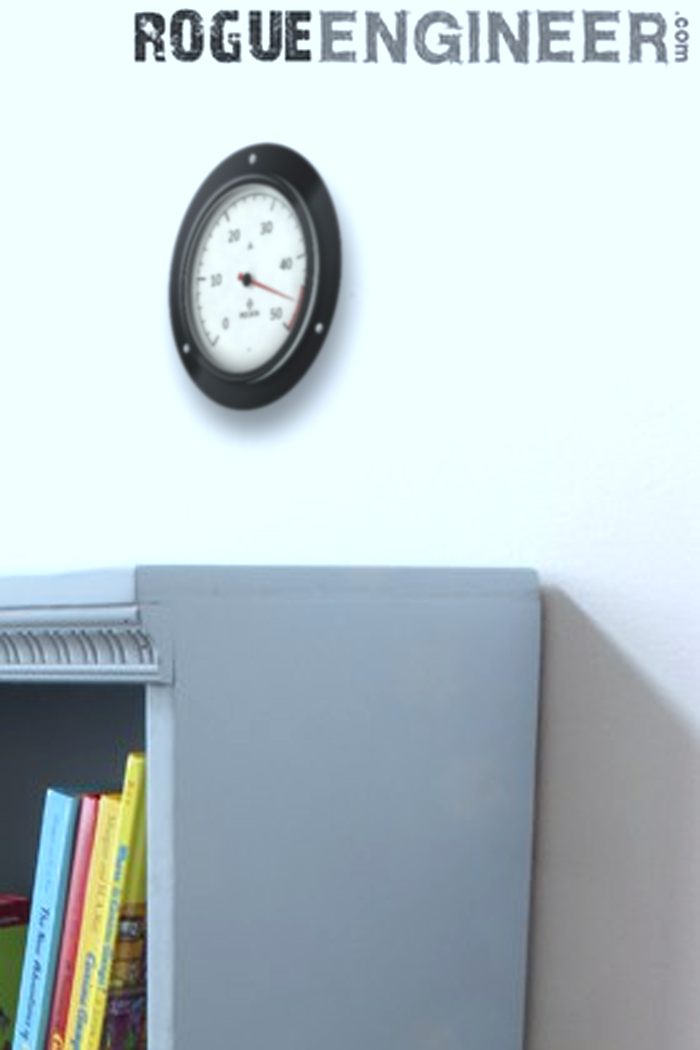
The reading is {"value": 46, "unit": "A"}
